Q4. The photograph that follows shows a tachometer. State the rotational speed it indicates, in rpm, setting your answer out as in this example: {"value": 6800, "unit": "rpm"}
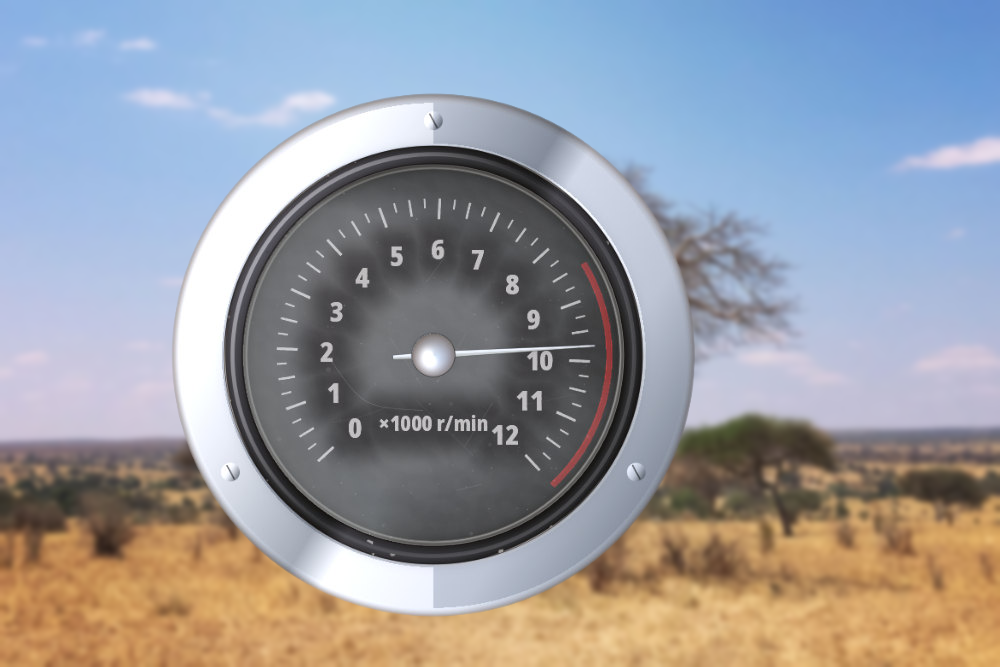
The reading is {"value": 9750, "unit": "rpm"}
